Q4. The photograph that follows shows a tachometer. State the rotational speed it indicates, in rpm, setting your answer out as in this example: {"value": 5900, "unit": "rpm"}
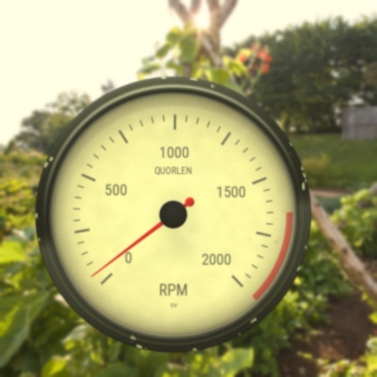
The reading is {"value": 50, "unit": "rpm"}
